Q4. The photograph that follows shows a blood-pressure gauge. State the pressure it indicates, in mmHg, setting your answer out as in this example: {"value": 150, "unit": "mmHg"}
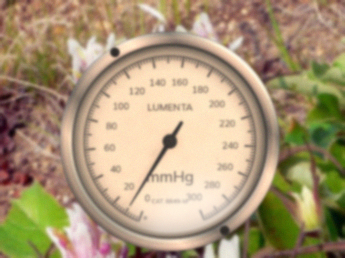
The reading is {"value": 10, "unit": "mmHg"}
